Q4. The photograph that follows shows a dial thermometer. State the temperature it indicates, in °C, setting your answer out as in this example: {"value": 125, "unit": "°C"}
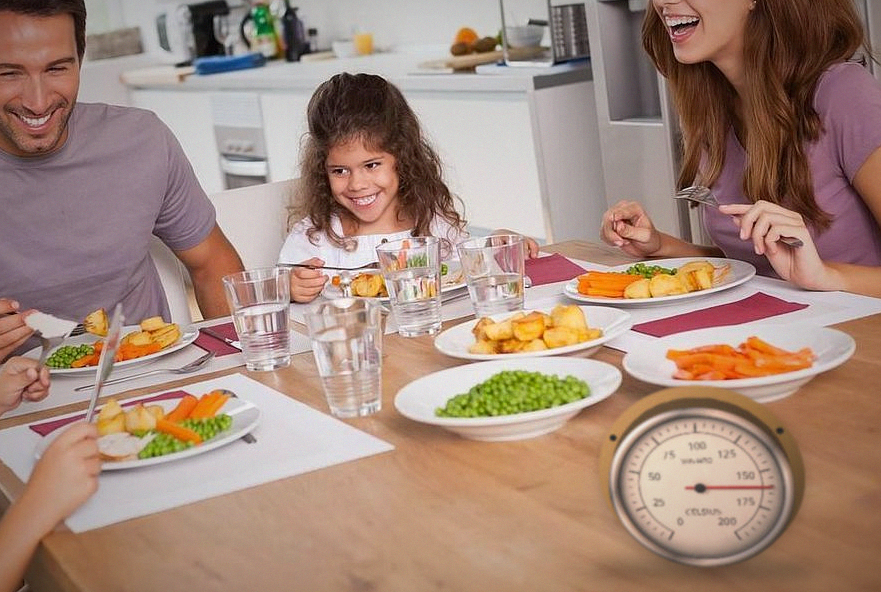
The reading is {"value": 160, "unit": "°C"}
